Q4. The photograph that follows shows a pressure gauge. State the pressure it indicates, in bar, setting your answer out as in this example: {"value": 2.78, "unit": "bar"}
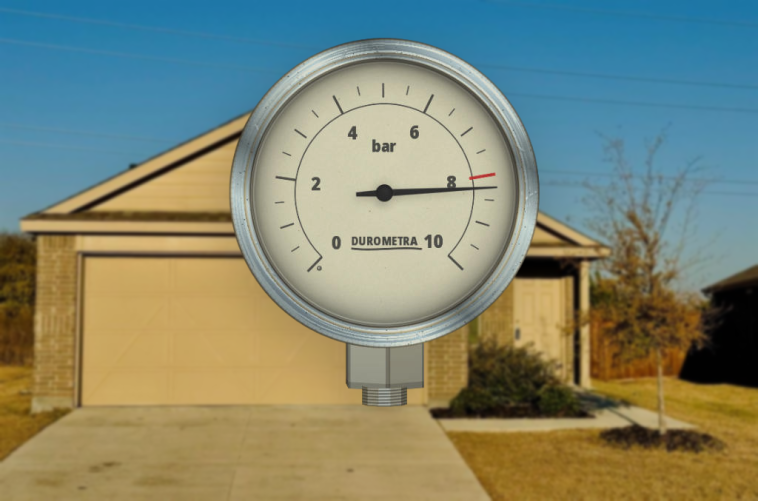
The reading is {"value": 8.25, "unit": "bar"}
